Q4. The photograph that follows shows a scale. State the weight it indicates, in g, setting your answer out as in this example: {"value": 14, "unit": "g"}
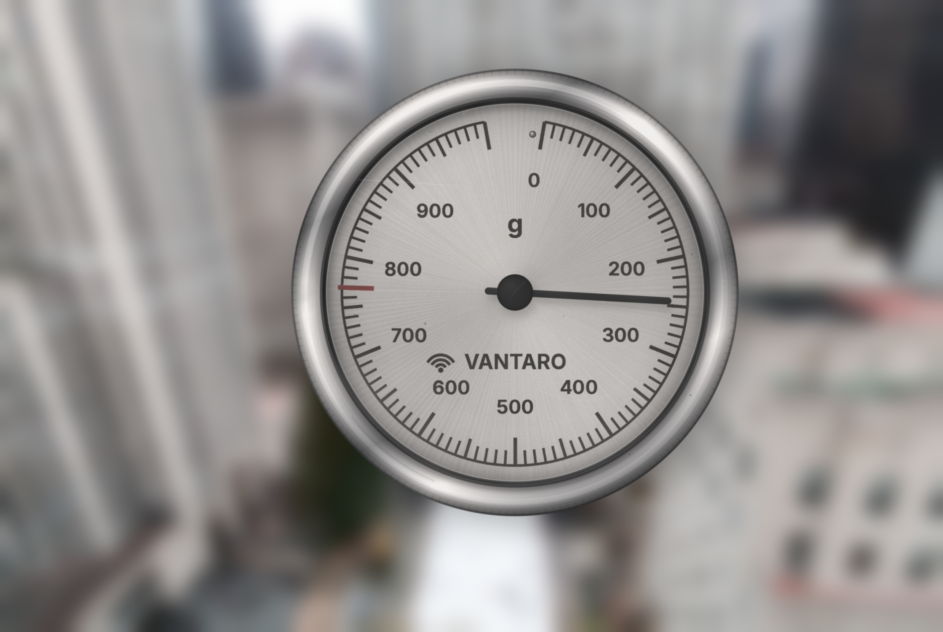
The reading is {"value": 245, "unit": "g"}
